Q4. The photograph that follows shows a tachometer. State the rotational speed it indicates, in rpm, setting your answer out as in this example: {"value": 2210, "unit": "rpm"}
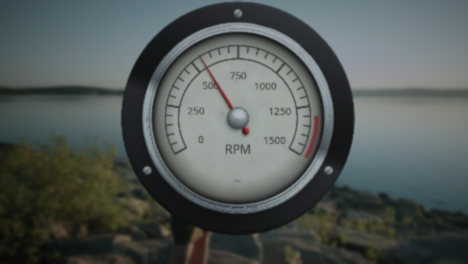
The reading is {"value": 550, "unit": "rpm"}
